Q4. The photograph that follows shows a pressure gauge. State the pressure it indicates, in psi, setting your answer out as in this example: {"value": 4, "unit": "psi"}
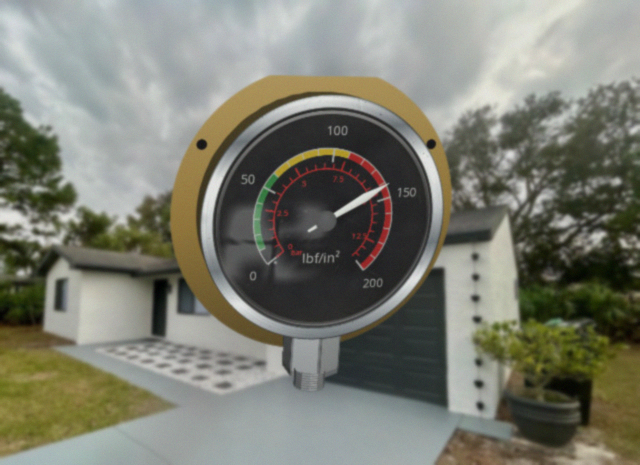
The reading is {"value": 140, "unit": "psi"}
